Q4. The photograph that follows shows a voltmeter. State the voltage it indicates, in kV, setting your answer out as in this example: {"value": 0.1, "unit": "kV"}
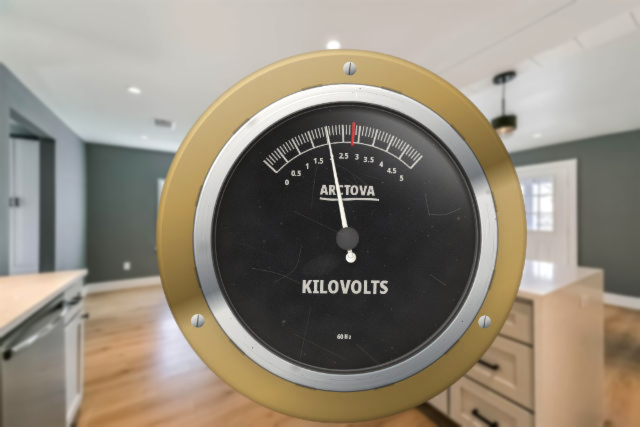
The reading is {"value": 2, "unit": "kV"}
